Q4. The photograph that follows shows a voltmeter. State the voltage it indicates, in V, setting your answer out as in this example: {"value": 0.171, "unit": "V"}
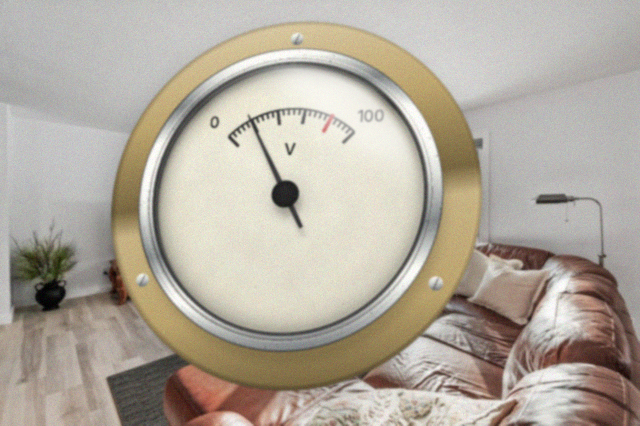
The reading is {"value": 20, "unit": "V"}
